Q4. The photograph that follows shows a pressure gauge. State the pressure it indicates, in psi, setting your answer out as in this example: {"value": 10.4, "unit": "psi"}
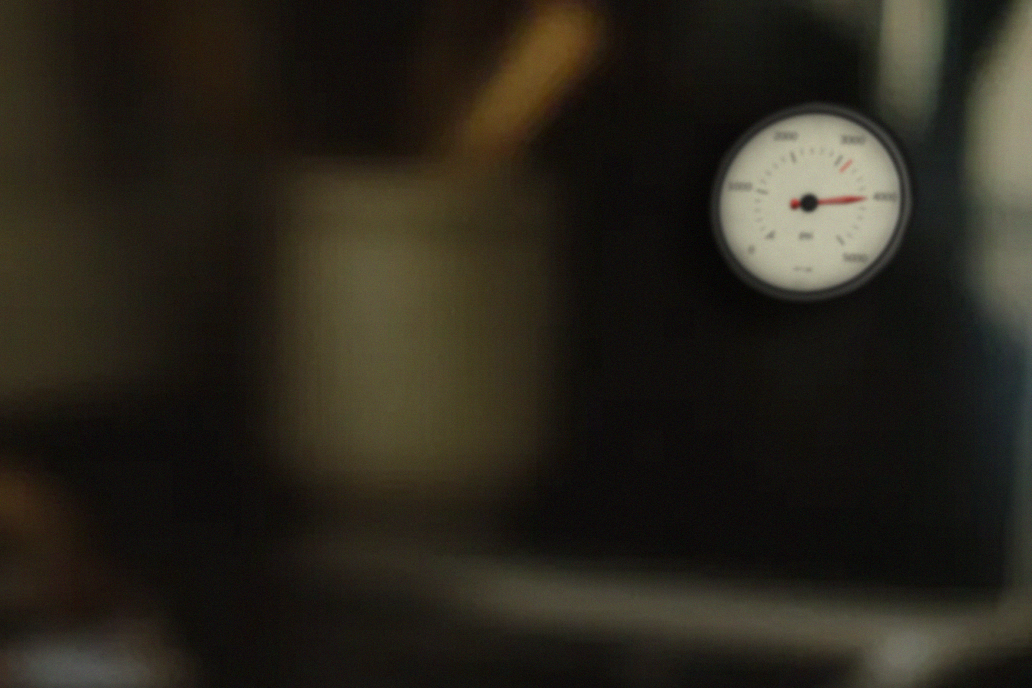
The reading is {"value": 4000, "unit": "psi"}
